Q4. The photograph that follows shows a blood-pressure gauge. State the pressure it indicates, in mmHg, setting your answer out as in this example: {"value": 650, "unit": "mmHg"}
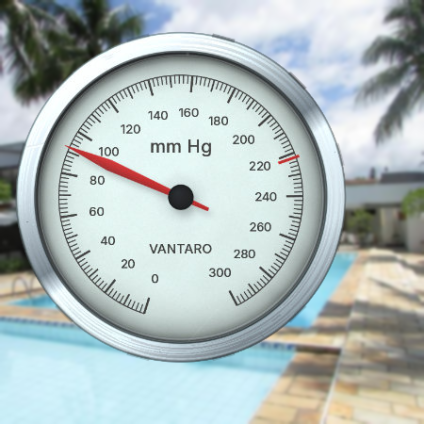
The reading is {"value": 92, "unit": "mmHg"}
